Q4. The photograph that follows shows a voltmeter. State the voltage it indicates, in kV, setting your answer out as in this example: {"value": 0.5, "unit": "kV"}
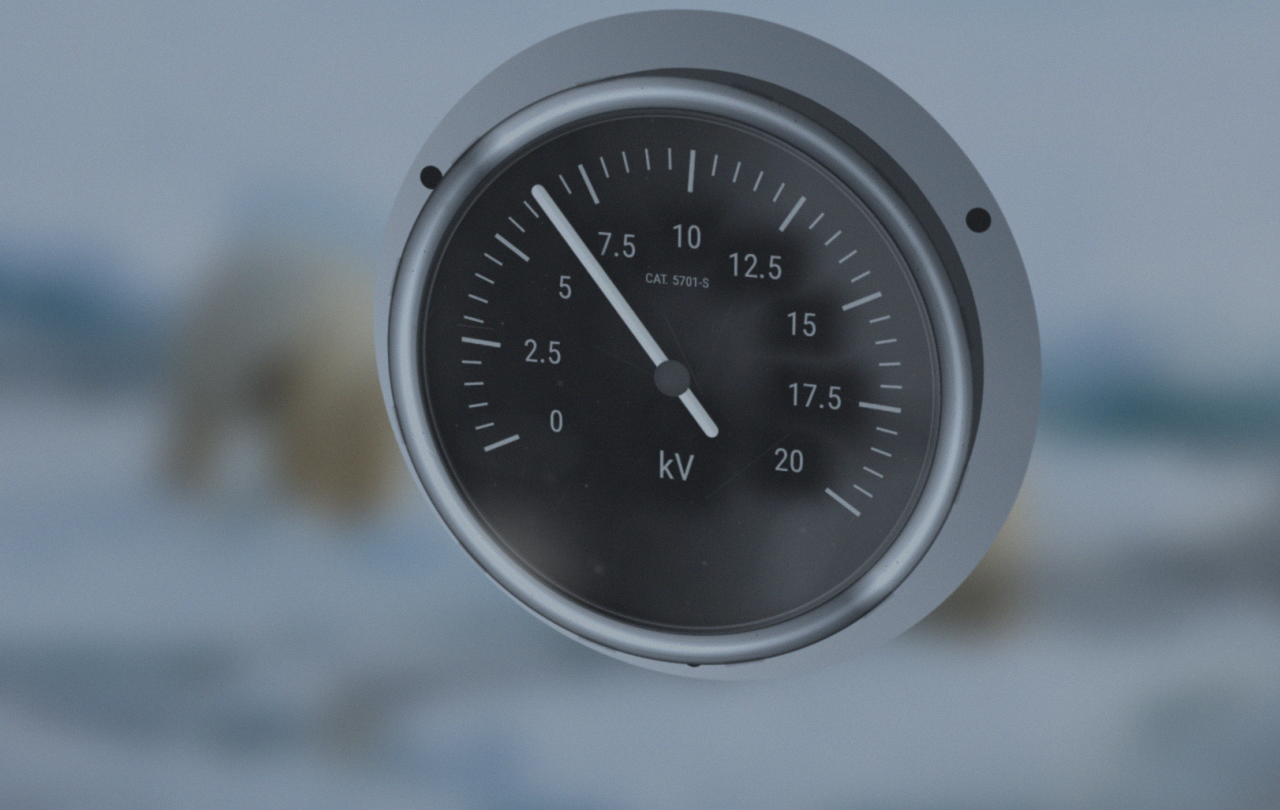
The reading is {"value": 6.5, "unit": "kV"}
